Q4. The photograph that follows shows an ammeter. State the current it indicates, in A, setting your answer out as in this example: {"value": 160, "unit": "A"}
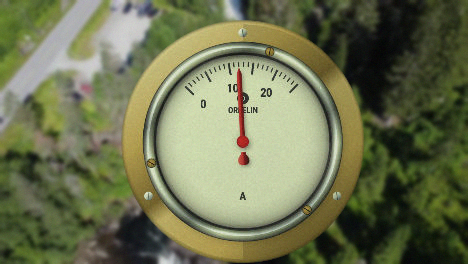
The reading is {"value": 12, "unit": "A"}
